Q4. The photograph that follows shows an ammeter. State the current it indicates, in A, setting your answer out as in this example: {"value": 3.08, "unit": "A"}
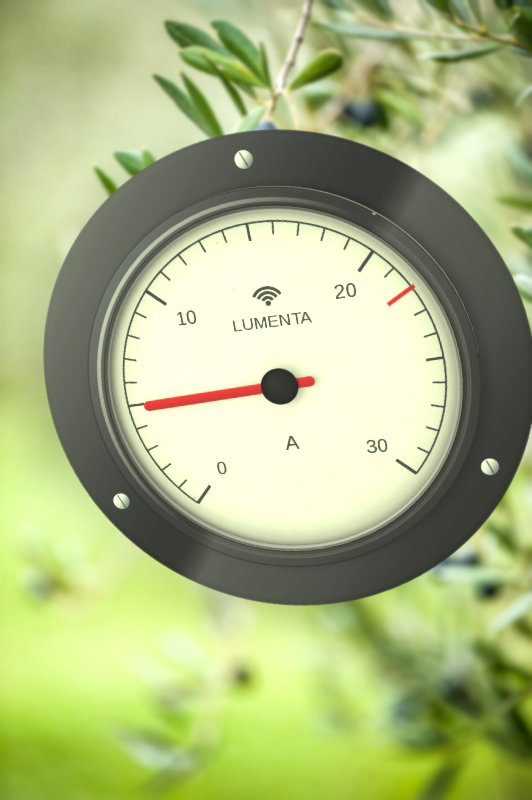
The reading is {"value": 5, "unit": "A"}
